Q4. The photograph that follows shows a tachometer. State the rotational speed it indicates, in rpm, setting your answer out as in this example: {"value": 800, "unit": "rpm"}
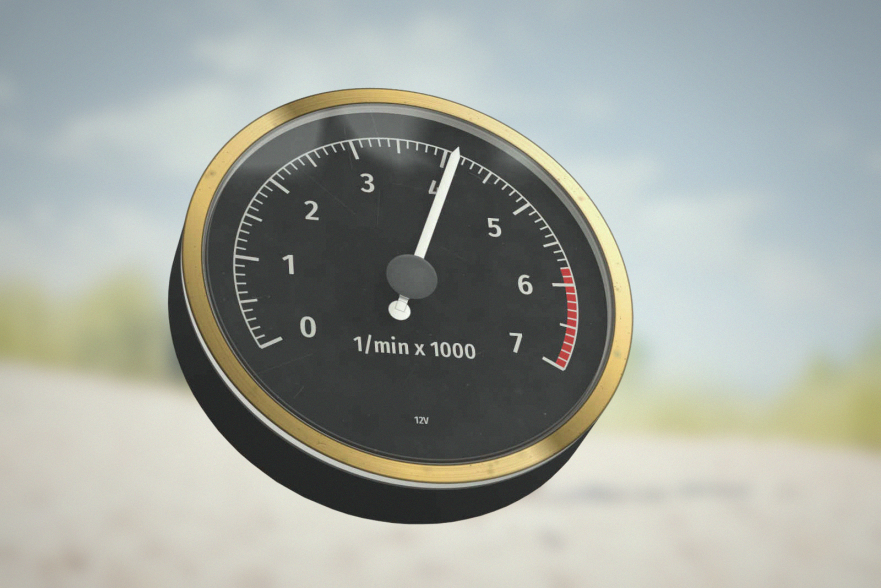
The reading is {"value": 4100, "unit": "rpm"}
